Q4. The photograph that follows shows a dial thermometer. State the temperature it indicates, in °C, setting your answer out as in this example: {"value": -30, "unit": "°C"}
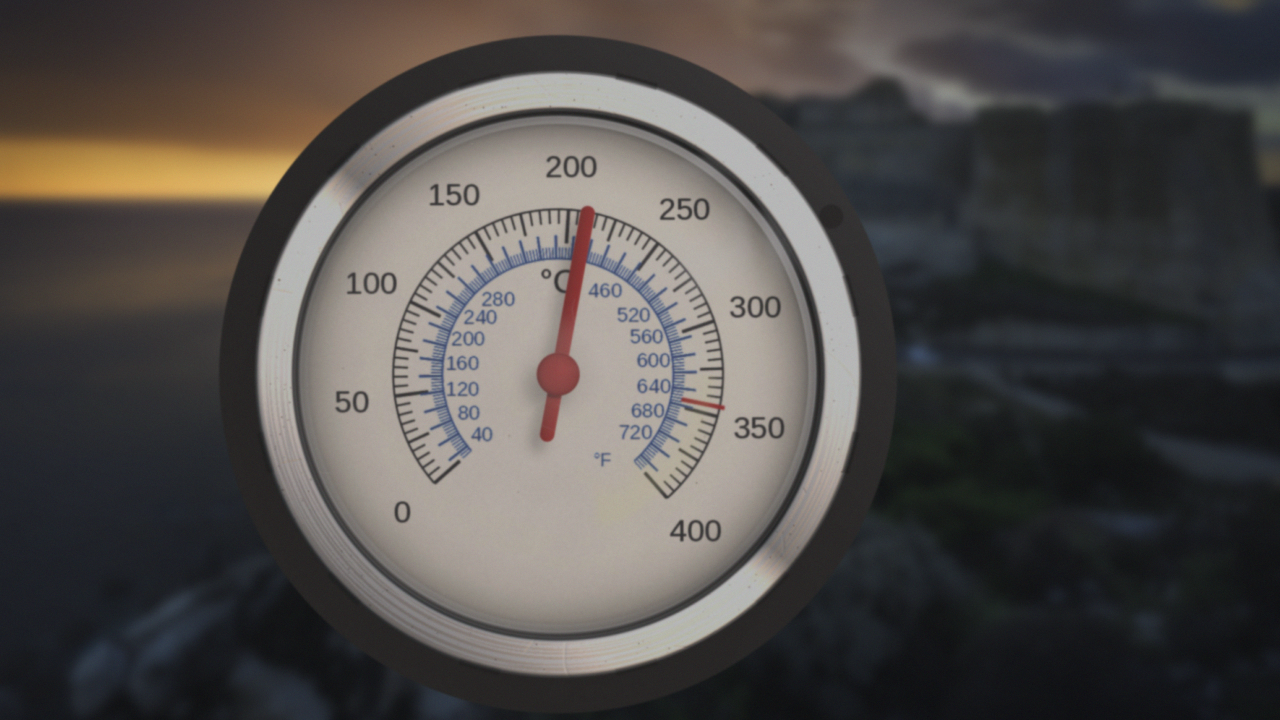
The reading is {"value": 210, "unit": "°C"}
